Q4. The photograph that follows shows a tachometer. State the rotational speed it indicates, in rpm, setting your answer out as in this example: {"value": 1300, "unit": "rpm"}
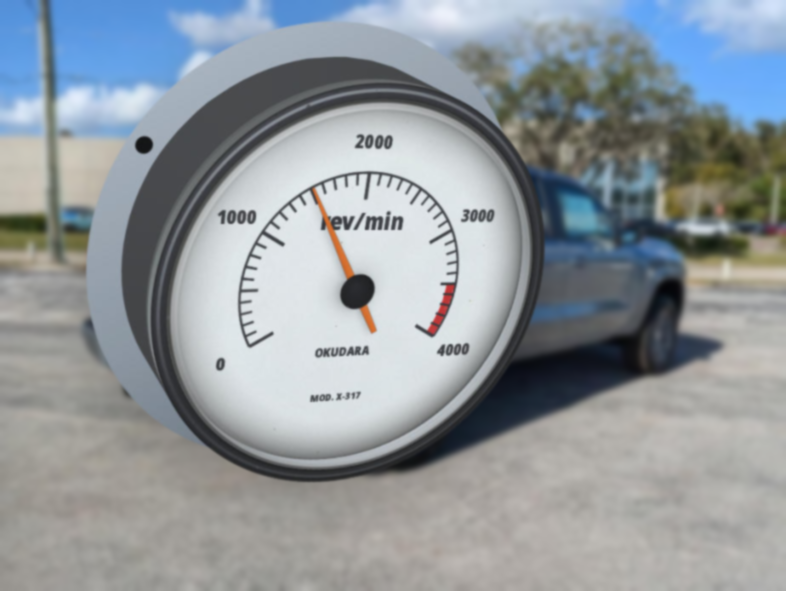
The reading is {"value": 1500, "unit": "rpm"}
